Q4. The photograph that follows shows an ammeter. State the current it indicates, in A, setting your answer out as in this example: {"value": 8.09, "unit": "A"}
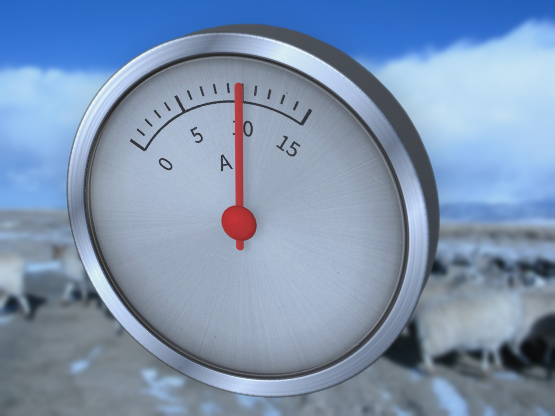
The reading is {"value": 10, "unit": "A"}
